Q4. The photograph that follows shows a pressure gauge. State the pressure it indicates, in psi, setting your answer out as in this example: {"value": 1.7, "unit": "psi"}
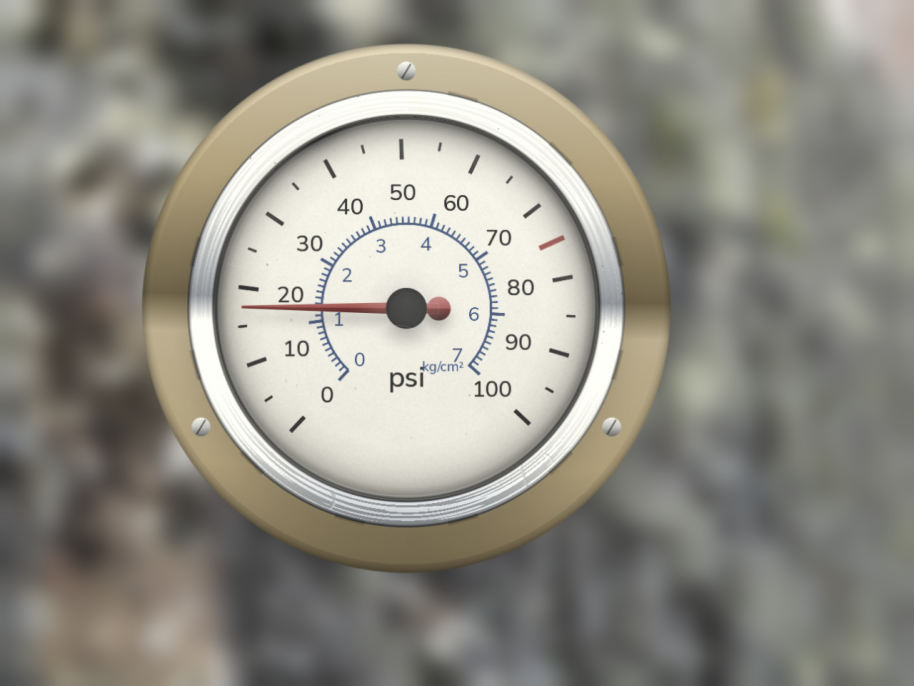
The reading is {"value": 17.5, "unit": "psi"}
